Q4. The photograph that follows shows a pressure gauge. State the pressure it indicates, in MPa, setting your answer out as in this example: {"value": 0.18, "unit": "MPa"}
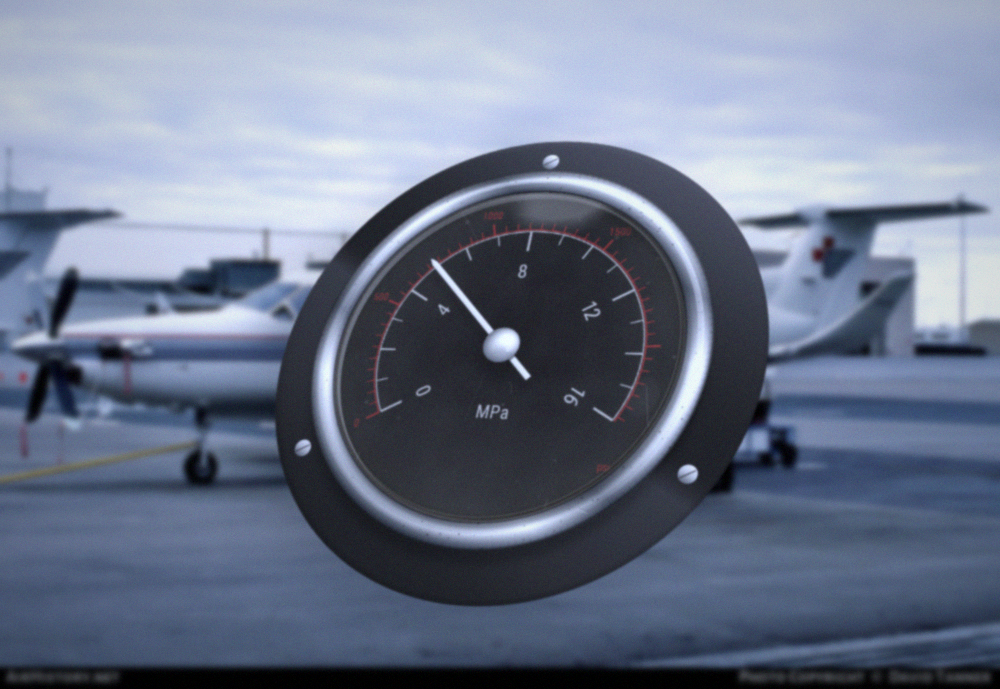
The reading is {"value": 5, "unit": "MPa"}
